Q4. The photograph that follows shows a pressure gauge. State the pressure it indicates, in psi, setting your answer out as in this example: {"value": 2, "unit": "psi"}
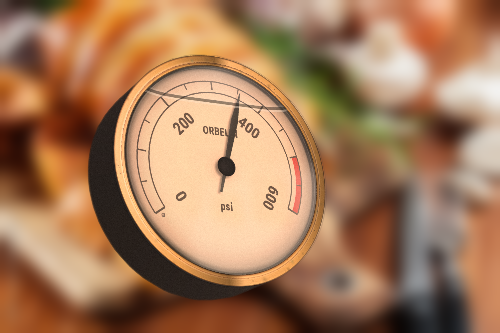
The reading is {"value": 350, "unit": "psi"}
